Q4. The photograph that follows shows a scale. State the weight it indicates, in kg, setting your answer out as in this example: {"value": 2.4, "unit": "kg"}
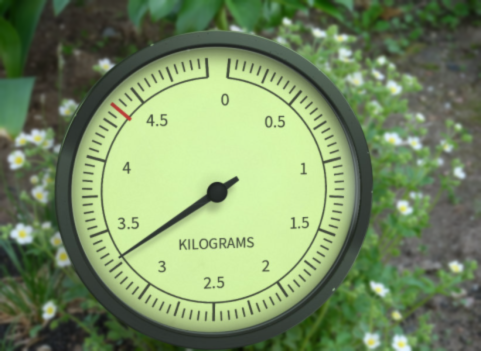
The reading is {"value": 3.3, "unit": "kg"}
